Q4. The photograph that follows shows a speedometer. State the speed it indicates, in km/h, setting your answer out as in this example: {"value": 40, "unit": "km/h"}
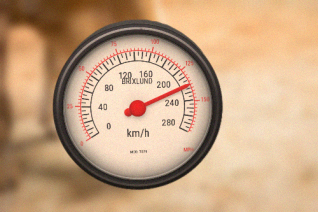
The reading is {"value": 220, "unit": "km/h"}
